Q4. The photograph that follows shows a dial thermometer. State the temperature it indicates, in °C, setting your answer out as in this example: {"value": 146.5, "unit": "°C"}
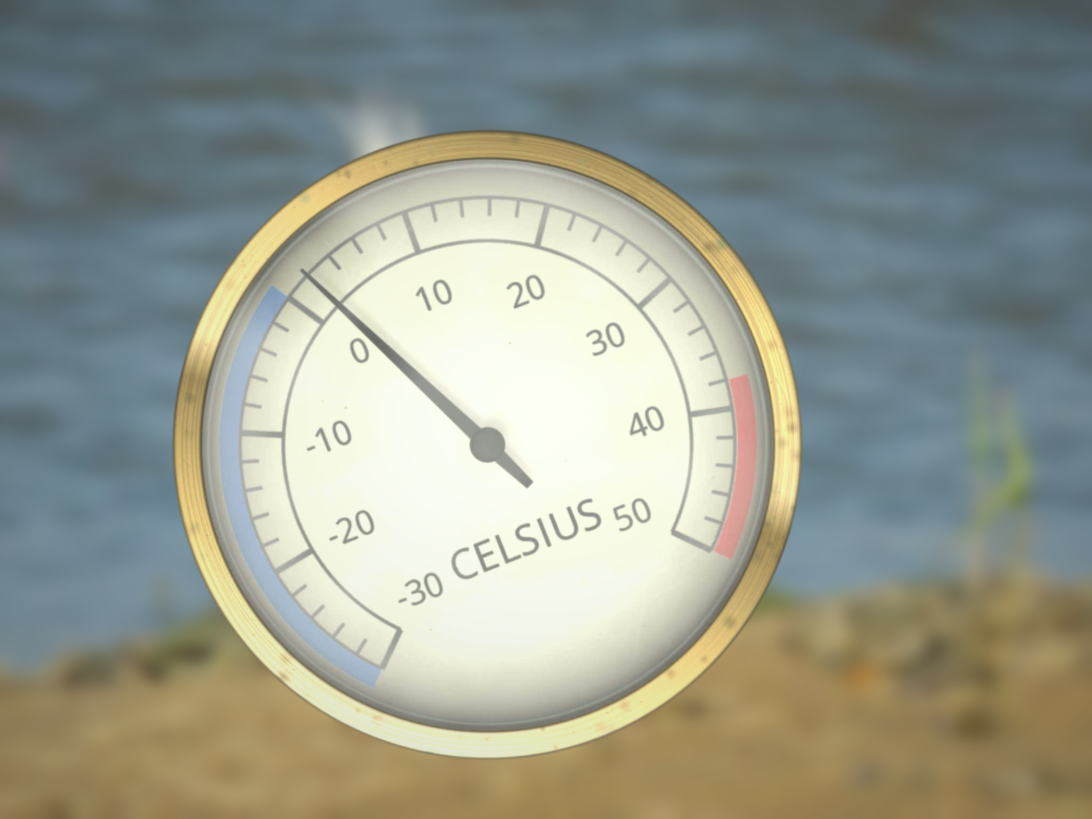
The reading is {"value": 2, "unit": "°C"}
